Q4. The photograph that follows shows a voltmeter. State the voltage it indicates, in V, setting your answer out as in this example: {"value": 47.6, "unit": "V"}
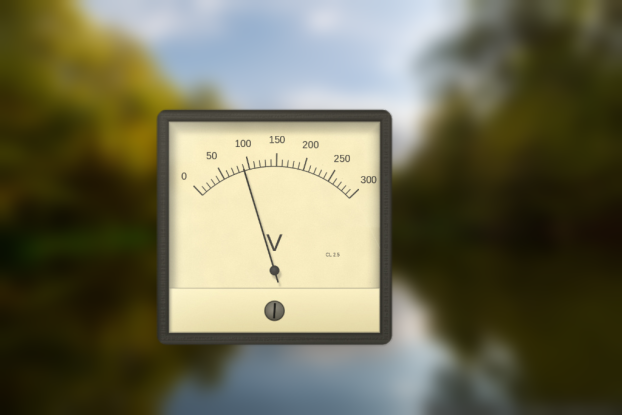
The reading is {"value": 90, "unit": "V"}
